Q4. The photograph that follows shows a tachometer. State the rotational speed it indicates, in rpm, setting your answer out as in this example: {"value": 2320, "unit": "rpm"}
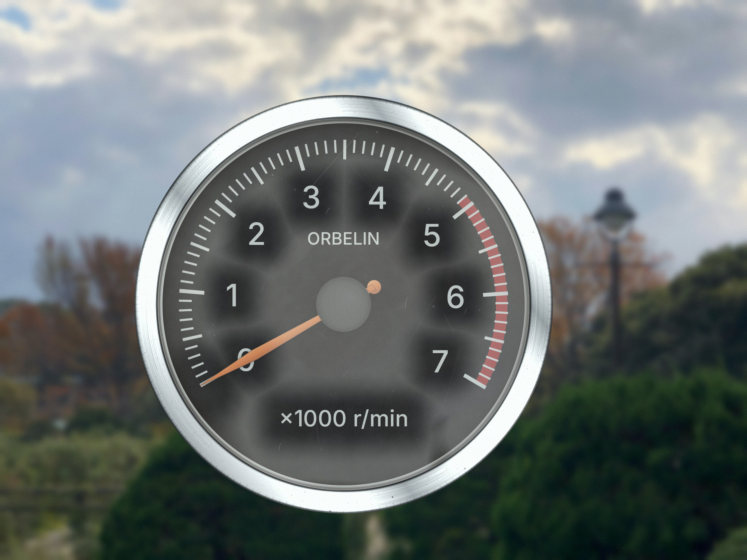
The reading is {"value": 0, "unit": "rpm"}
